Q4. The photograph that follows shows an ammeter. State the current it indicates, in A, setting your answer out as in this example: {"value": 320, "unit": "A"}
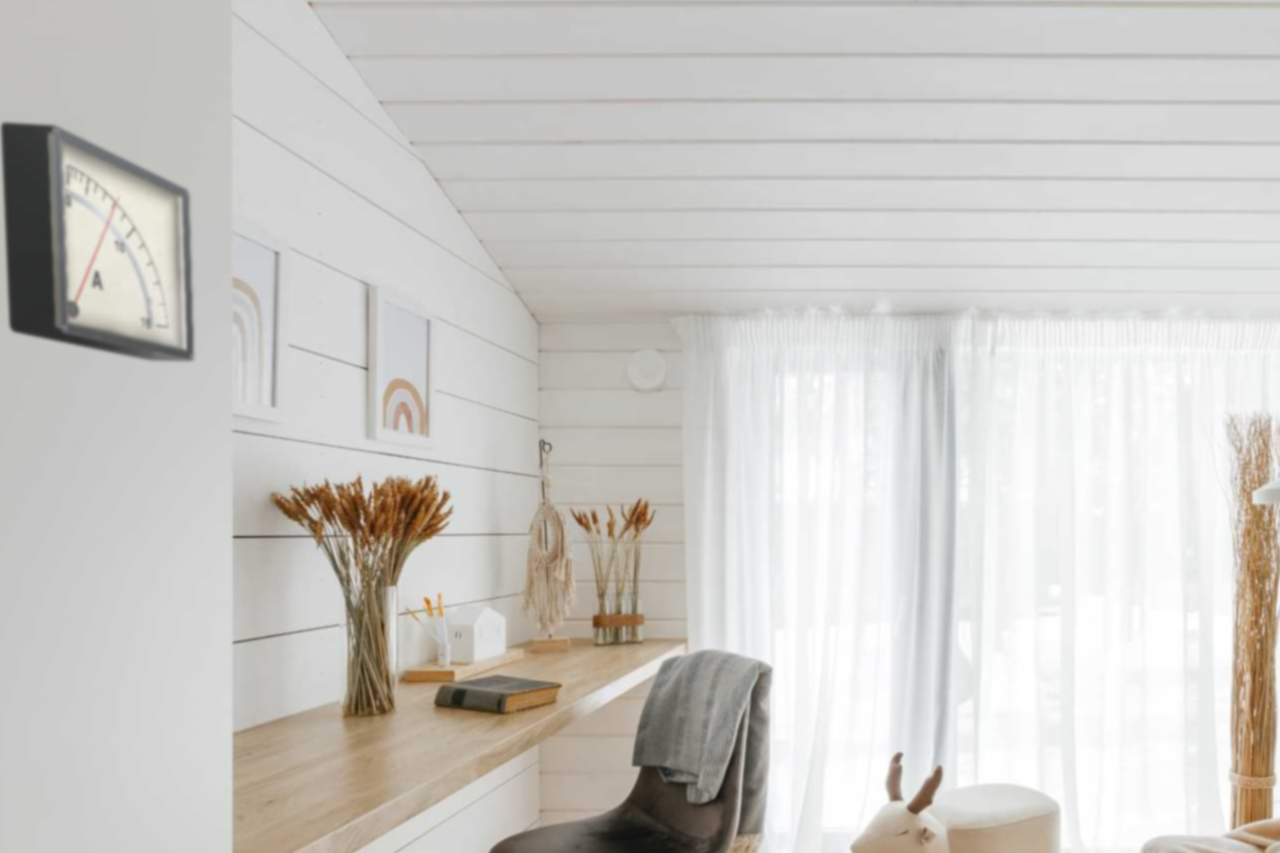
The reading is {"value": 8, "unit": "A"}
